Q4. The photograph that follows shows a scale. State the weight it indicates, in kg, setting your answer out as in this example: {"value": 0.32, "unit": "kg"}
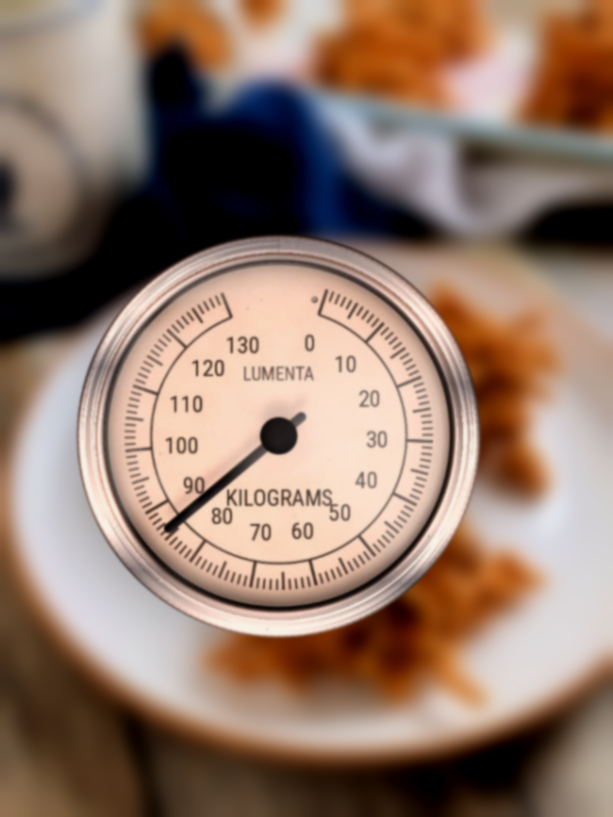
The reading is {"value": 86, "unit": "kg"}
